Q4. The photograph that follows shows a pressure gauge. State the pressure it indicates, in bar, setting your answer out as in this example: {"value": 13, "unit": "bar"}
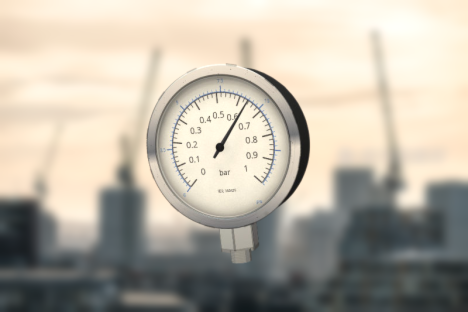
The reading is {"value": 0.64, "unit": "bar"}
